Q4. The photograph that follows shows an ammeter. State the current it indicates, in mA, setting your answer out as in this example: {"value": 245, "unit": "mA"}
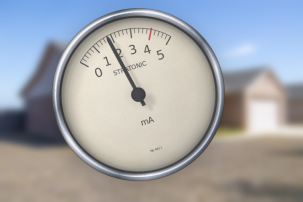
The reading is {"value": 1.8, "unit": "mA"}
